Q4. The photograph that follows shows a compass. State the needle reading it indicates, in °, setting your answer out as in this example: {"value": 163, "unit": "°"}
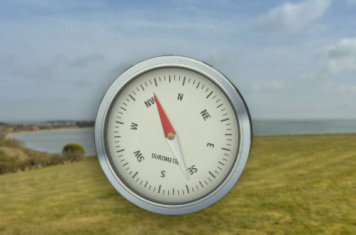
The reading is {"value": 325, "unit": "°"}
